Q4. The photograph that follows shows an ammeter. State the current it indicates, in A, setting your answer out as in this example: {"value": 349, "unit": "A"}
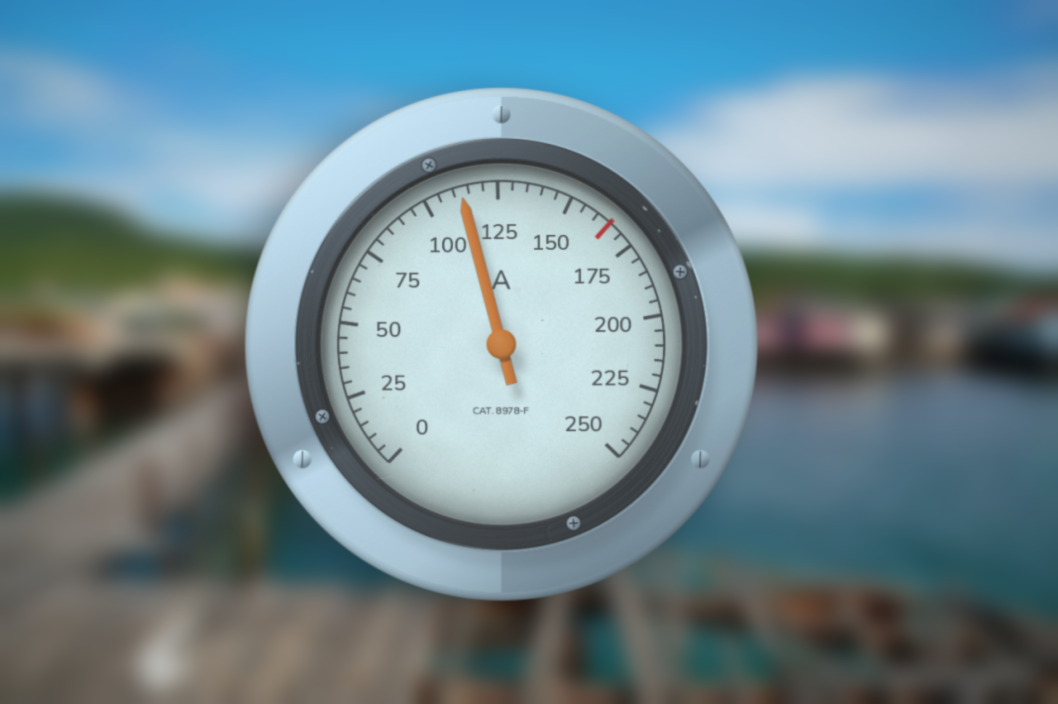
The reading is {"value": 112.5, "unit": "A"}
